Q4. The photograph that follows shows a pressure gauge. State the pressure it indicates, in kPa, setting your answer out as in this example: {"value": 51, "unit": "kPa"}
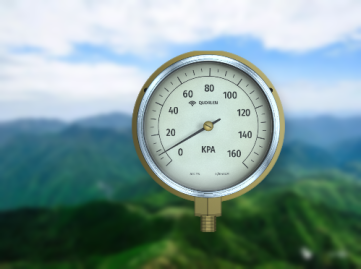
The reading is {"value": 7.5, "unit": "kPa"}
